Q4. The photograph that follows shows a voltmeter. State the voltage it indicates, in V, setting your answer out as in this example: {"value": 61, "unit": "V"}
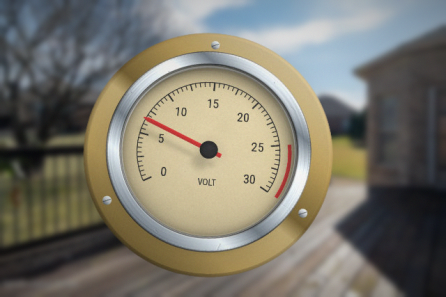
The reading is {"value": 6.5, "unit": "V"}
